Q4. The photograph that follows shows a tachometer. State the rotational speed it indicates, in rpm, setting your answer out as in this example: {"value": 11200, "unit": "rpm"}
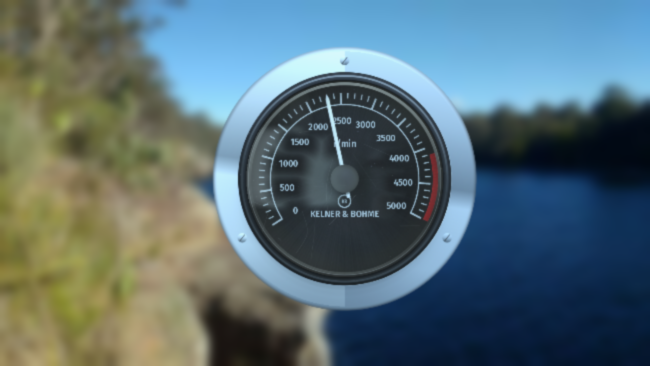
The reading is {"value": 2300, "unit": "rpm"}
